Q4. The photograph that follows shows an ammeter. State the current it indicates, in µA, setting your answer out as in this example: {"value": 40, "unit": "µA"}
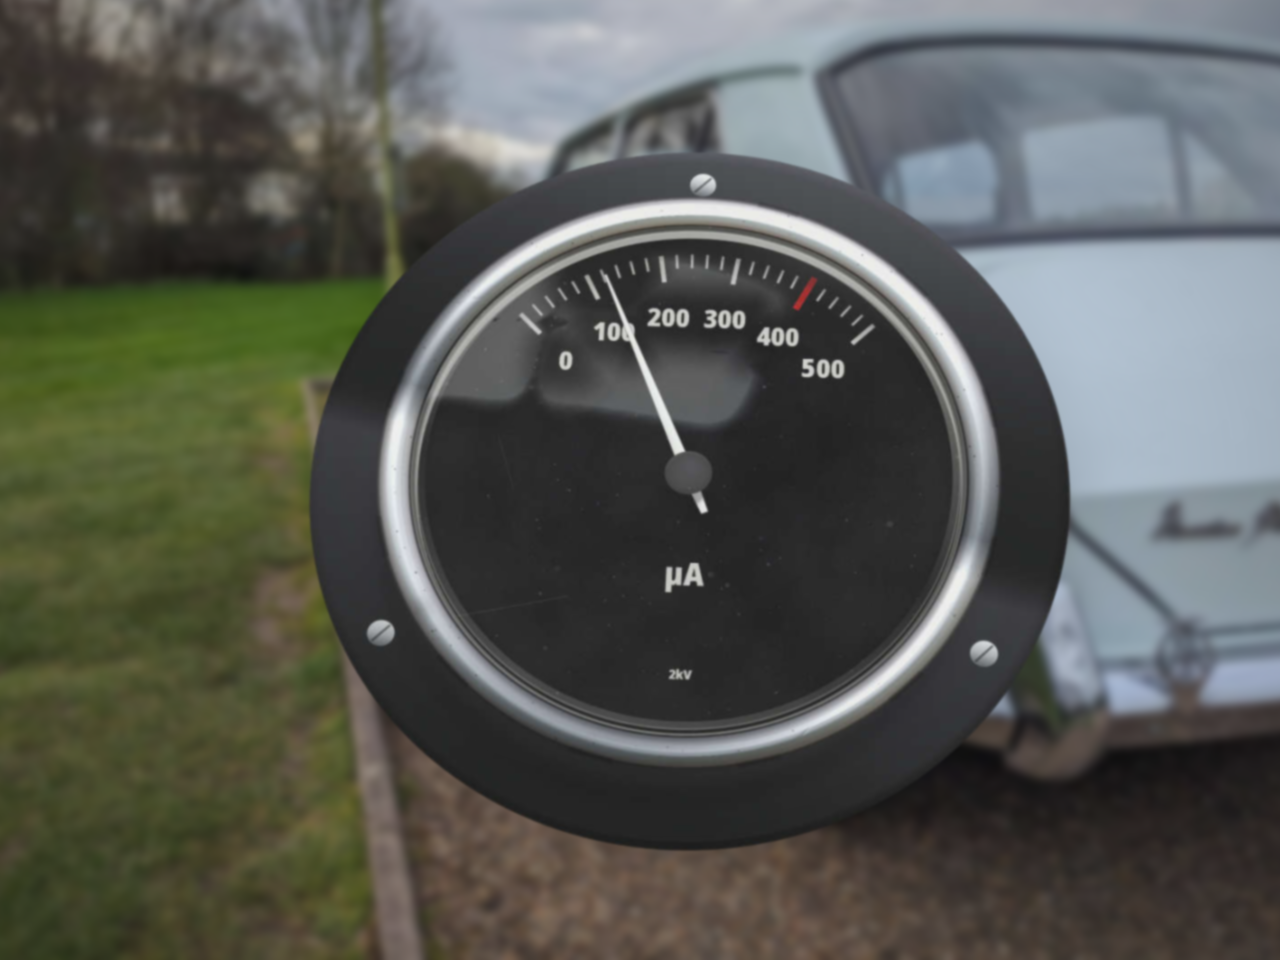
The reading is {"value": 120, "unit": "µA"}
